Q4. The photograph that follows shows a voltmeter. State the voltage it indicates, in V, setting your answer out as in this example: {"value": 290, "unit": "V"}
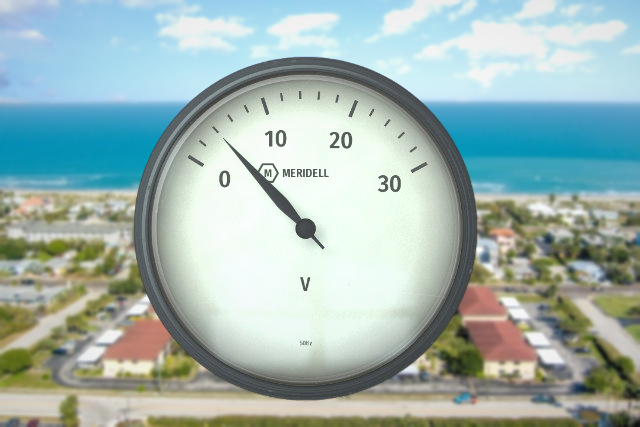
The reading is {"value": 4, "unit": "V"}
